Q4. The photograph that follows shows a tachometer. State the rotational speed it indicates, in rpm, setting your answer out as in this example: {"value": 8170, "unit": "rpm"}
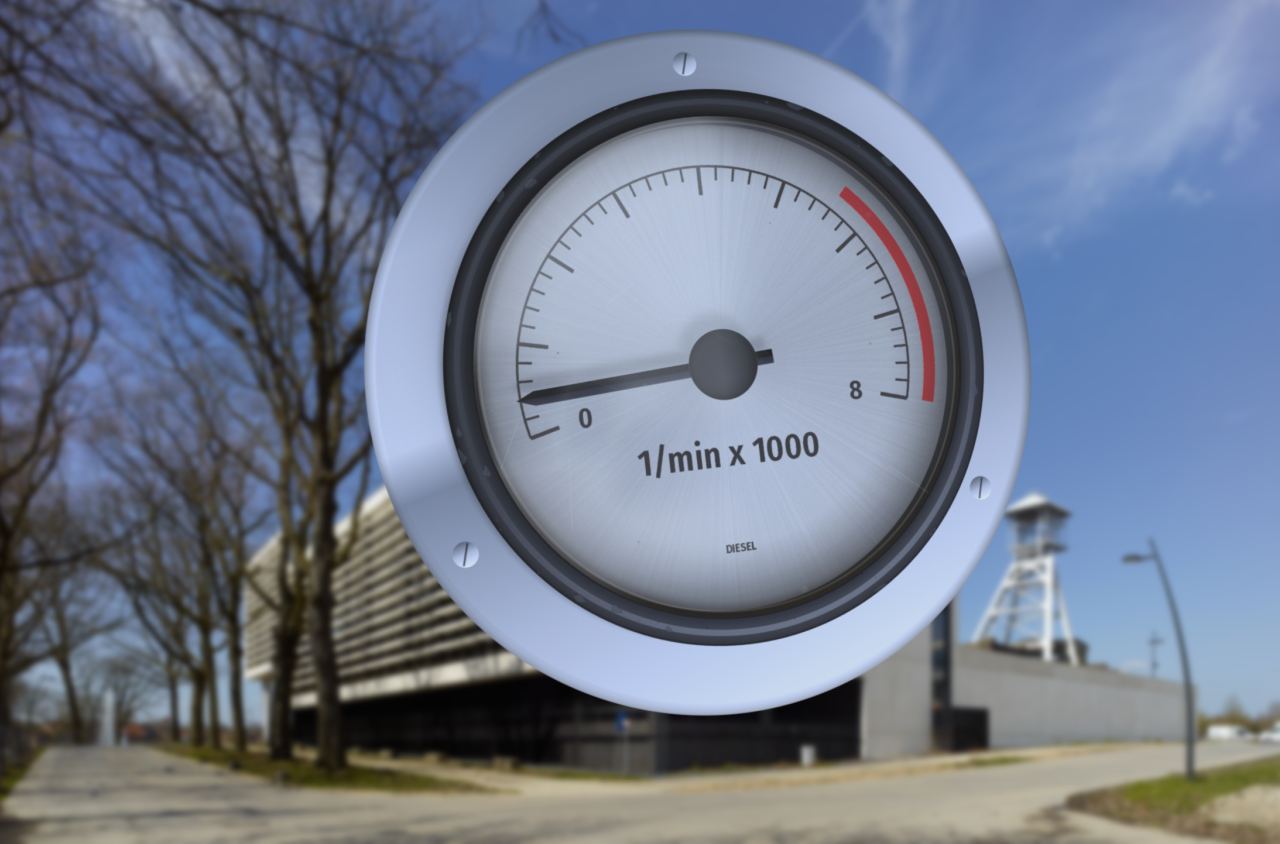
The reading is {"value": 400, "unit": "rpm"}
